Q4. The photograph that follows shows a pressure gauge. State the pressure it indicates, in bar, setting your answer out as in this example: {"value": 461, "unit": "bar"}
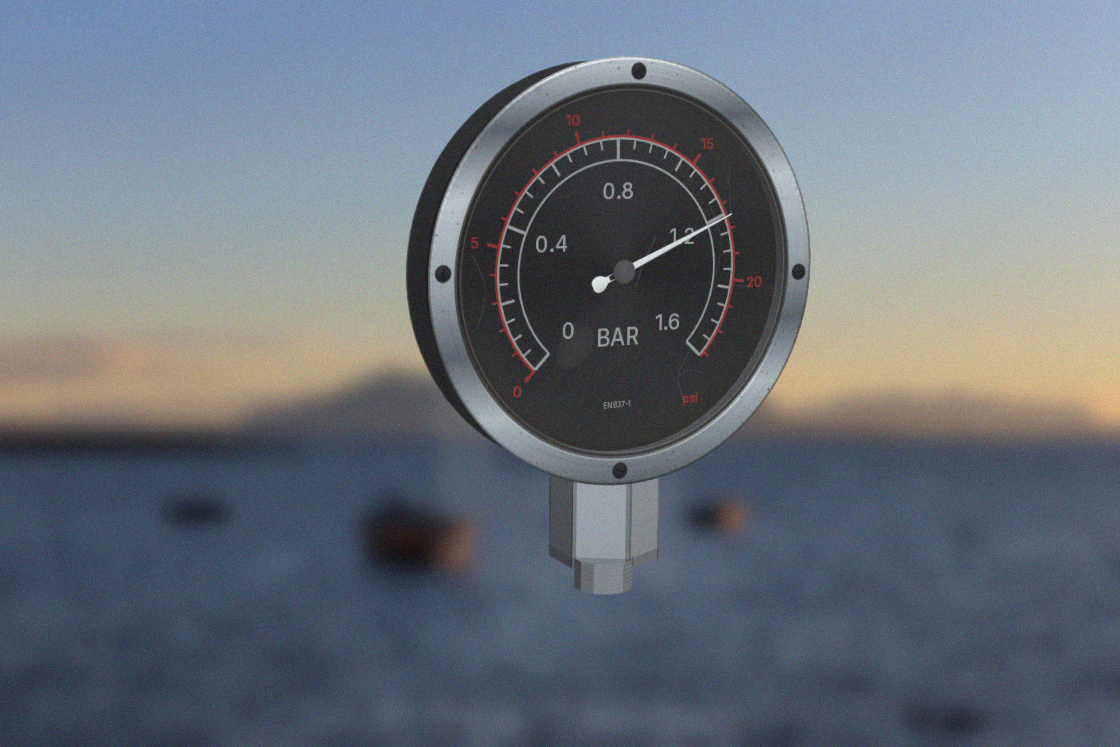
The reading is {"value": 1.2, "unit": "bar"}
